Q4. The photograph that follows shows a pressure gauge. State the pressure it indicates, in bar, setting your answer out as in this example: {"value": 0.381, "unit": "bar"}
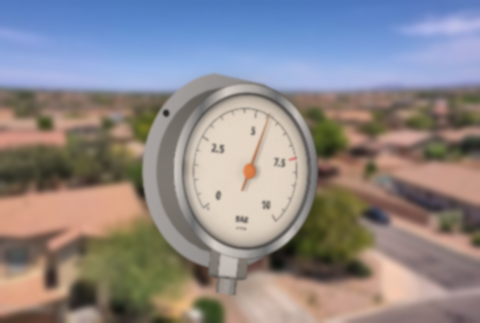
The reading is {"value": 5.5, "unit": "bar"}
